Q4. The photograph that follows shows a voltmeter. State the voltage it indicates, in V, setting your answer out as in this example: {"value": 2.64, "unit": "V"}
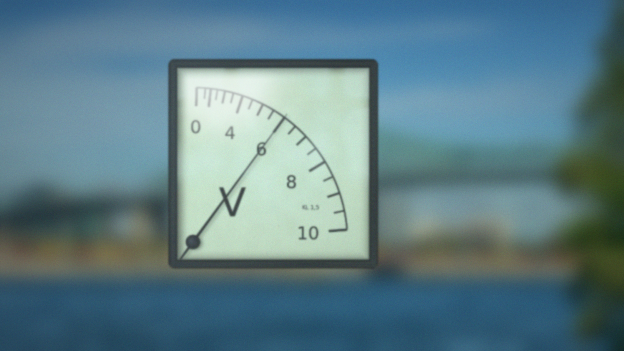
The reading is {"value": 6, "unit": "V"}
